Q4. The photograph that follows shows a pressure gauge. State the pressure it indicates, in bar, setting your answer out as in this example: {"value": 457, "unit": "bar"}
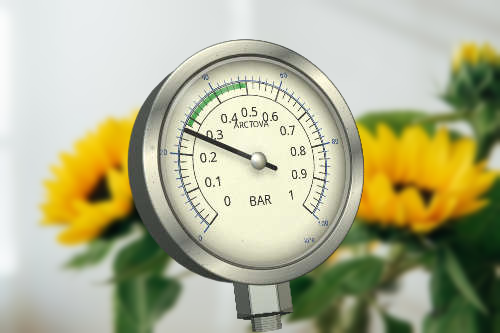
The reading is {"value": 0.26, "unit": "bar"}
